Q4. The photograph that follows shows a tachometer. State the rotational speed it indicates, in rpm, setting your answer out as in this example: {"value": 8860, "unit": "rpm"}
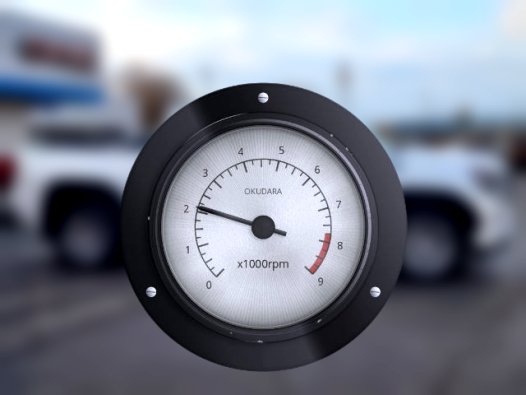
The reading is {"value": 2125, "unit": "rpm"}
